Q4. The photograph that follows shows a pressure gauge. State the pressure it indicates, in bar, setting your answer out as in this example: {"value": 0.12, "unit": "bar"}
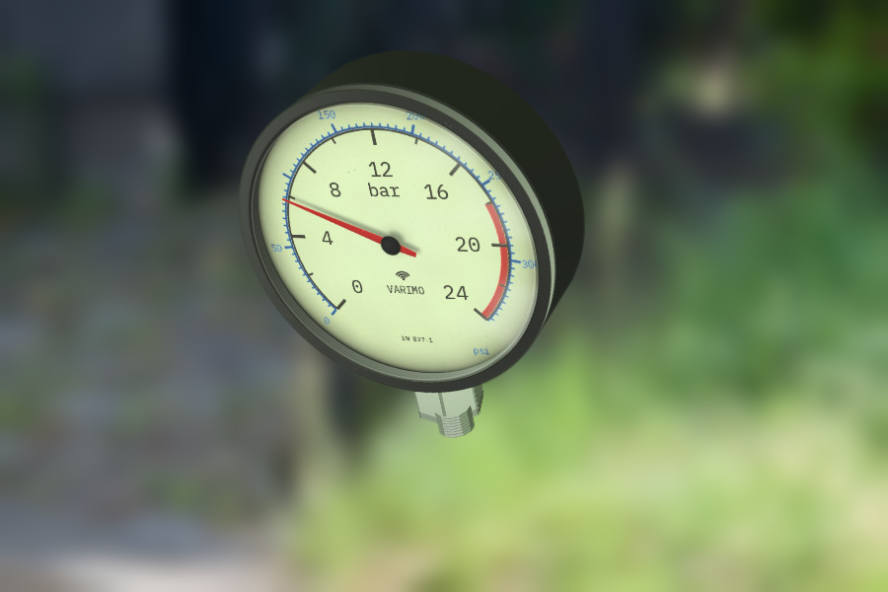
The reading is {"value": 6, "unit": "bar"}
